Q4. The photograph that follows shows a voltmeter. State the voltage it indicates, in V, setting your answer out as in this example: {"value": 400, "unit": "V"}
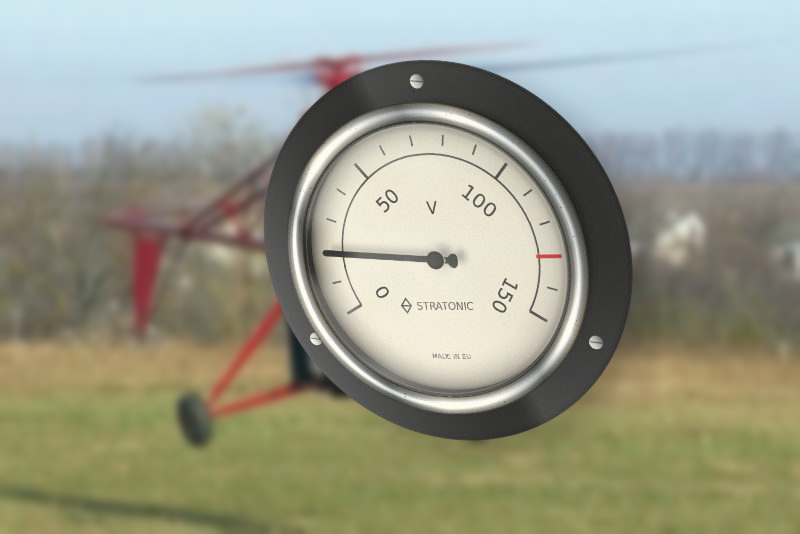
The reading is {"value": 20, "unit": "V"}
